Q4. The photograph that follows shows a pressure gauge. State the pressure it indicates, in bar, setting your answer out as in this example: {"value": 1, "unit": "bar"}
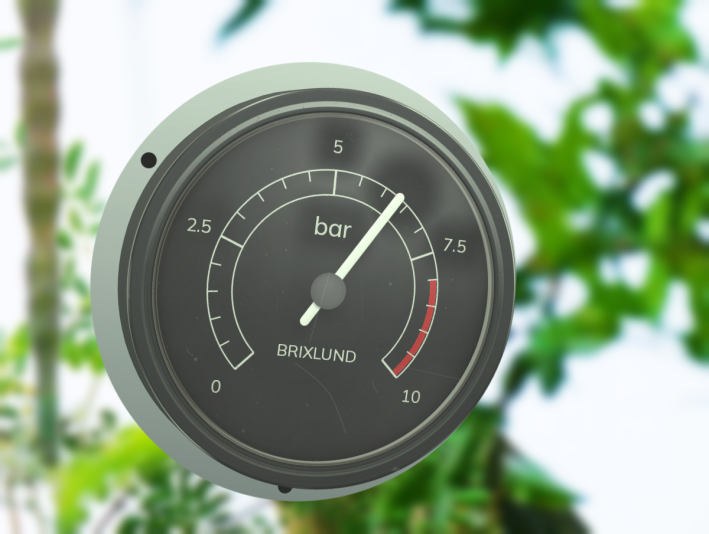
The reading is {"value": 6.25, "unit": "bar"}
